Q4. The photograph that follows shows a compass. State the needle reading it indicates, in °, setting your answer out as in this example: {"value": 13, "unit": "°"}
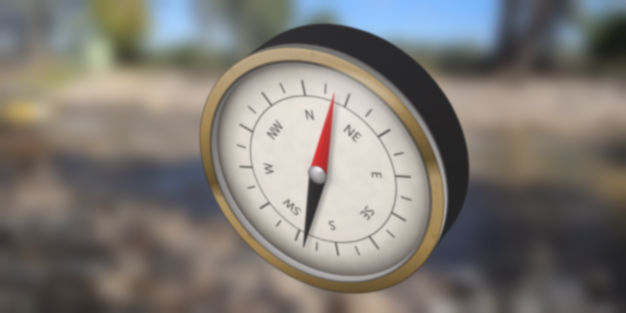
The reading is {"value": 22.5, "unit": "°"}
